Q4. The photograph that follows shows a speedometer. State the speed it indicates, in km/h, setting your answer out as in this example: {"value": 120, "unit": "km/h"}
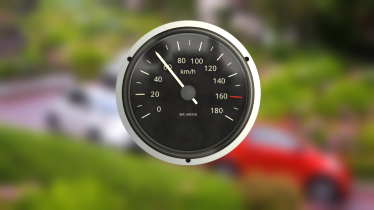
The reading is {"value": 60, "unit": "km/h"}
